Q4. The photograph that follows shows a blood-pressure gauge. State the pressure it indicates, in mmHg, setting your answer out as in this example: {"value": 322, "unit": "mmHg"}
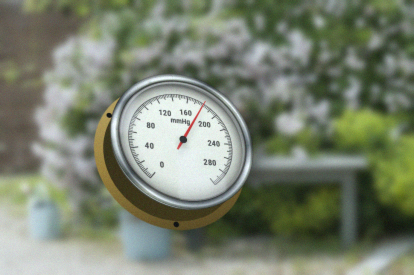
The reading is {"value": 180, "unit": "mmHg"}
